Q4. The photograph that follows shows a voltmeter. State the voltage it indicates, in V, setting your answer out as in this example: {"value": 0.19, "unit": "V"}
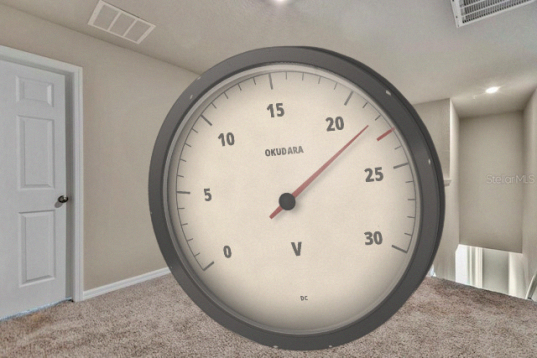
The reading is {"value": 22, "unit": "V"}
